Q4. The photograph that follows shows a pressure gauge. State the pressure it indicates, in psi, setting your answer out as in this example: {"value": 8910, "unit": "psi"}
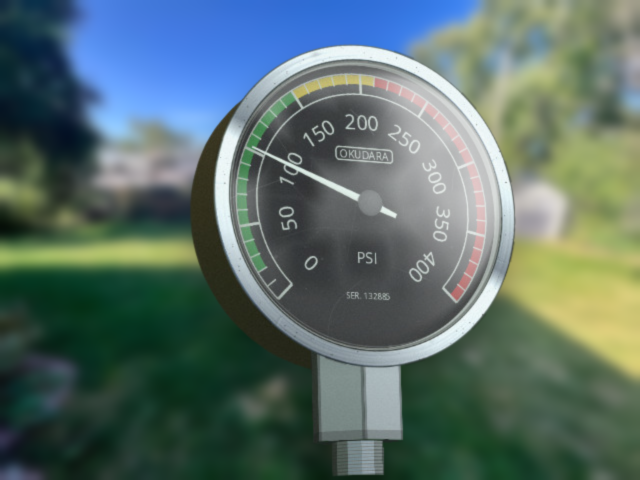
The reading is {"value": 100, "unit": "psi"}
